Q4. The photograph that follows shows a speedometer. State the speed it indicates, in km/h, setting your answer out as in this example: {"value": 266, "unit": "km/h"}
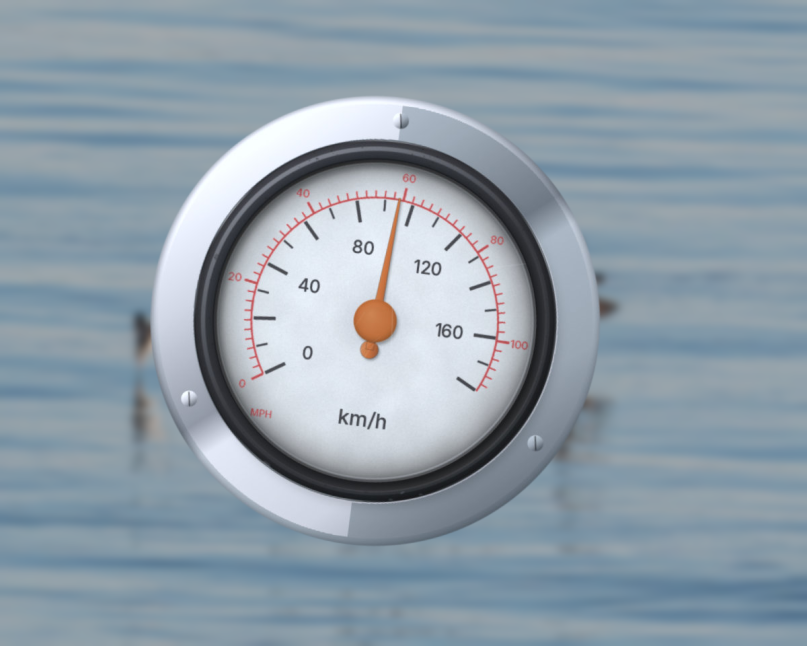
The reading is {"value": 95, "unit": "km/h"}
